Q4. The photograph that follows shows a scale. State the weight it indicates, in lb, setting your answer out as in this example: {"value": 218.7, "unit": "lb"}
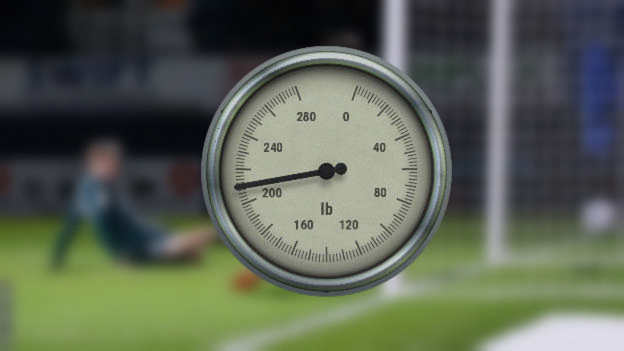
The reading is {"value": 210, "unit": "lb"}
